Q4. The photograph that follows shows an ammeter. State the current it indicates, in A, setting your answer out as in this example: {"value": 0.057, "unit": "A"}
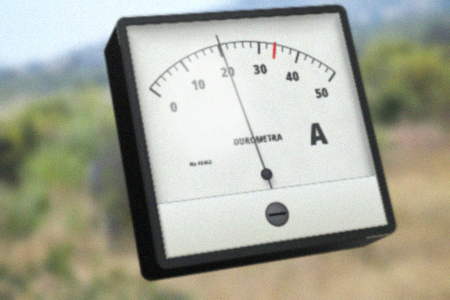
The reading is {"value": 20, "unit": "A"}
